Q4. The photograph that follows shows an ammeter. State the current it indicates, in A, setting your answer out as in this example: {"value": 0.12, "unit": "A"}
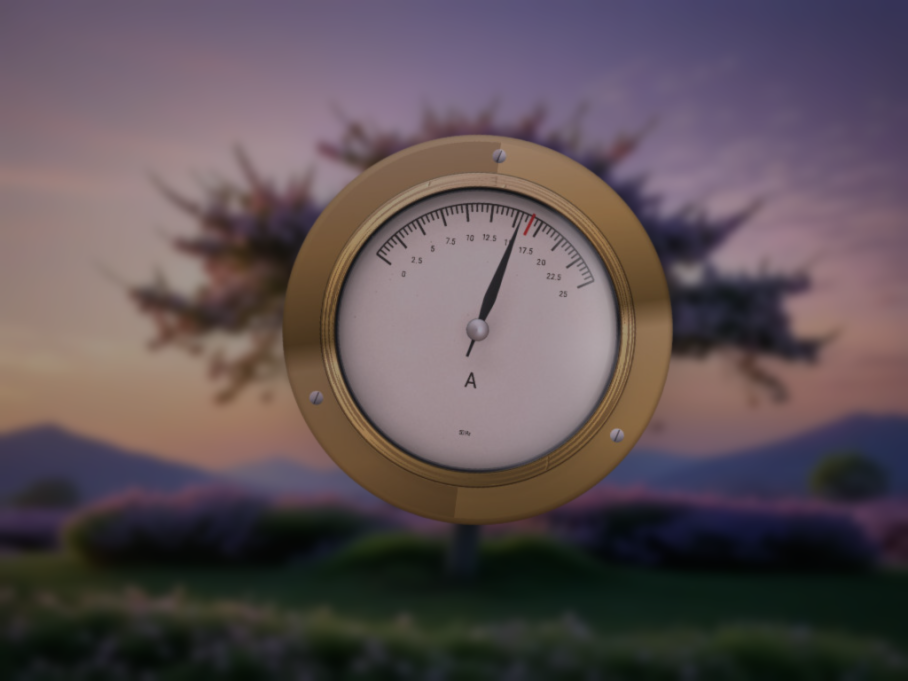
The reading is {"value": 15.5, "unit": "A"}
